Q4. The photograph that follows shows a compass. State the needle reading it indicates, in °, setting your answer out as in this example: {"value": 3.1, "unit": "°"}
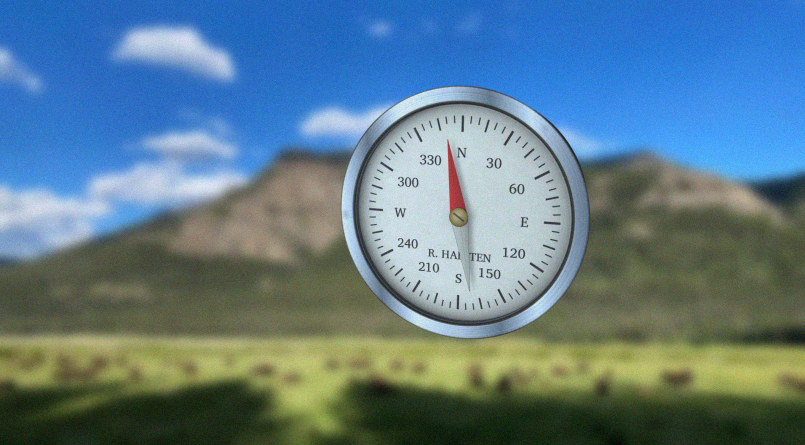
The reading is {"value": 350, "unit": "°"}
